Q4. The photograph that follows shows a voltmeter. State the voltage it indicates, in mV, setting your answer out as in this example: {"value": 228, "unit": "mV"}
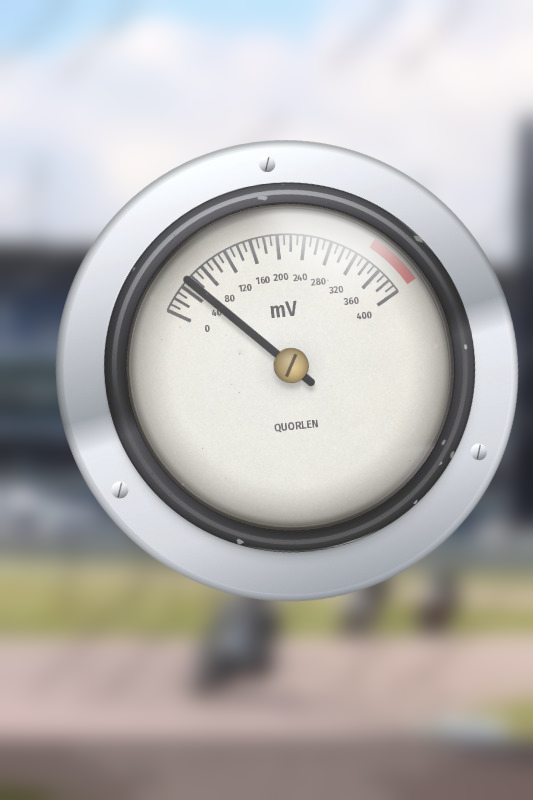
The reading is {"value": 50, "unit": "mV"}
